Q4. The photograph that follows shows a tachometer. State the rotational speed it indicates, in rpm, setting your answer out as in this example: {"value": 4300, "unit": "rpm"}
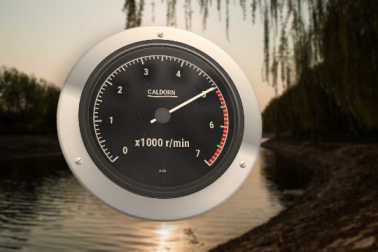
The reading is {"value": 5000, "unit": "rpm"}
